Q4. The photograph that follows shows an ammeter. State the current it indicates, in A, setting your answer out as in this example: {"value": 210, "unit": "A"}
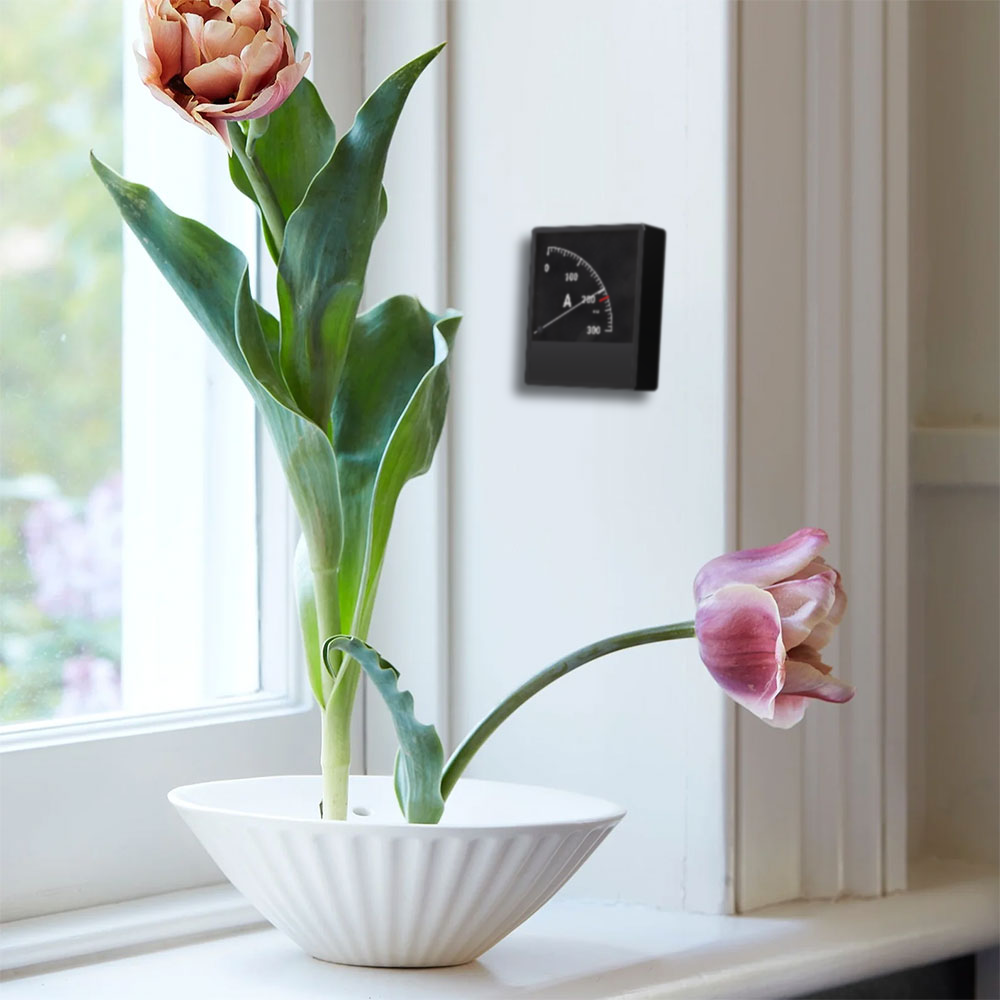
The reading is {"value": 200, "unit": "A"}
